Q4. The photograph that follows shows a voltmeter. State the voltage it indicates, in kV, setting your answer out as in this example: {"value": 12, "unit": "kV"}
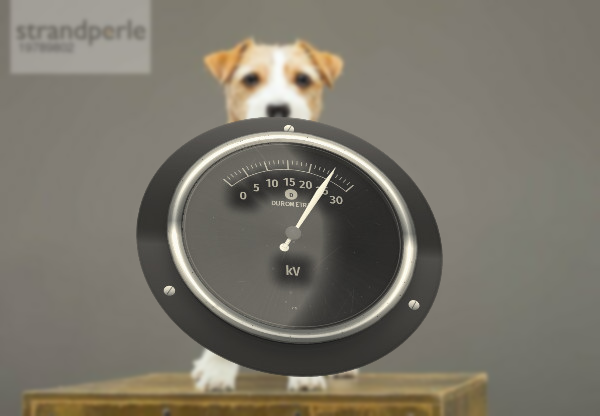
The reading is {"value": 25, "unit": "kV"}
